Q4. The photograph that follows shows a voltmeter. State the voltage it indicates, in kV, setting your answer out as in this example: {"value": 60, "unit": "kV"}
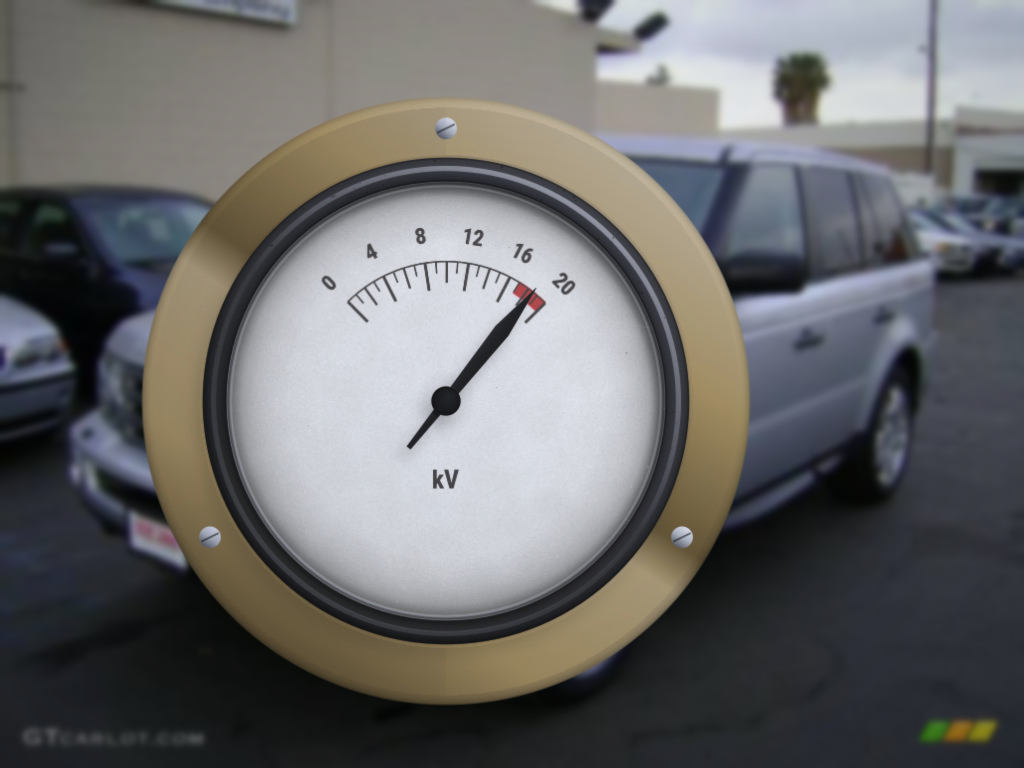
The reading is {"value": 18.5, "unit": "kV"}
